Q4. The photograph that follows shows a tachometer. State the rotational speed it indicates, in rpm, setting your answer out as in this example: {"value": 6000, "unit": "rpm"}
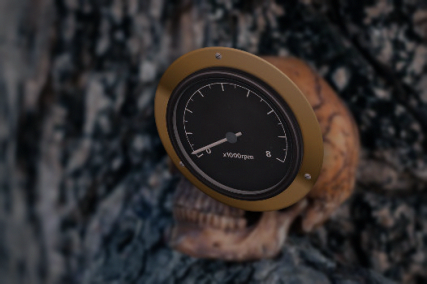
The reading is {"value": 250, "unit": "rpm"}
